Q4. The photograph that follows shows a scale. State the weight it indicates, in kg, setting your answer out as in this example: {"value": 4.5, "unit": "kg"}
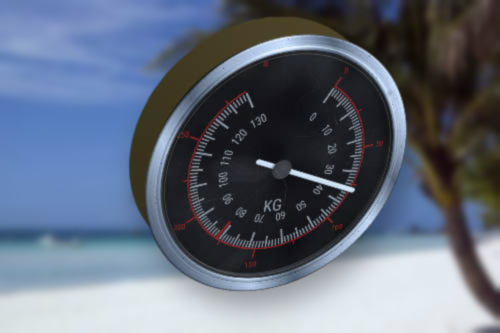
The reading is {"value": 35, "unit": "kg"}
